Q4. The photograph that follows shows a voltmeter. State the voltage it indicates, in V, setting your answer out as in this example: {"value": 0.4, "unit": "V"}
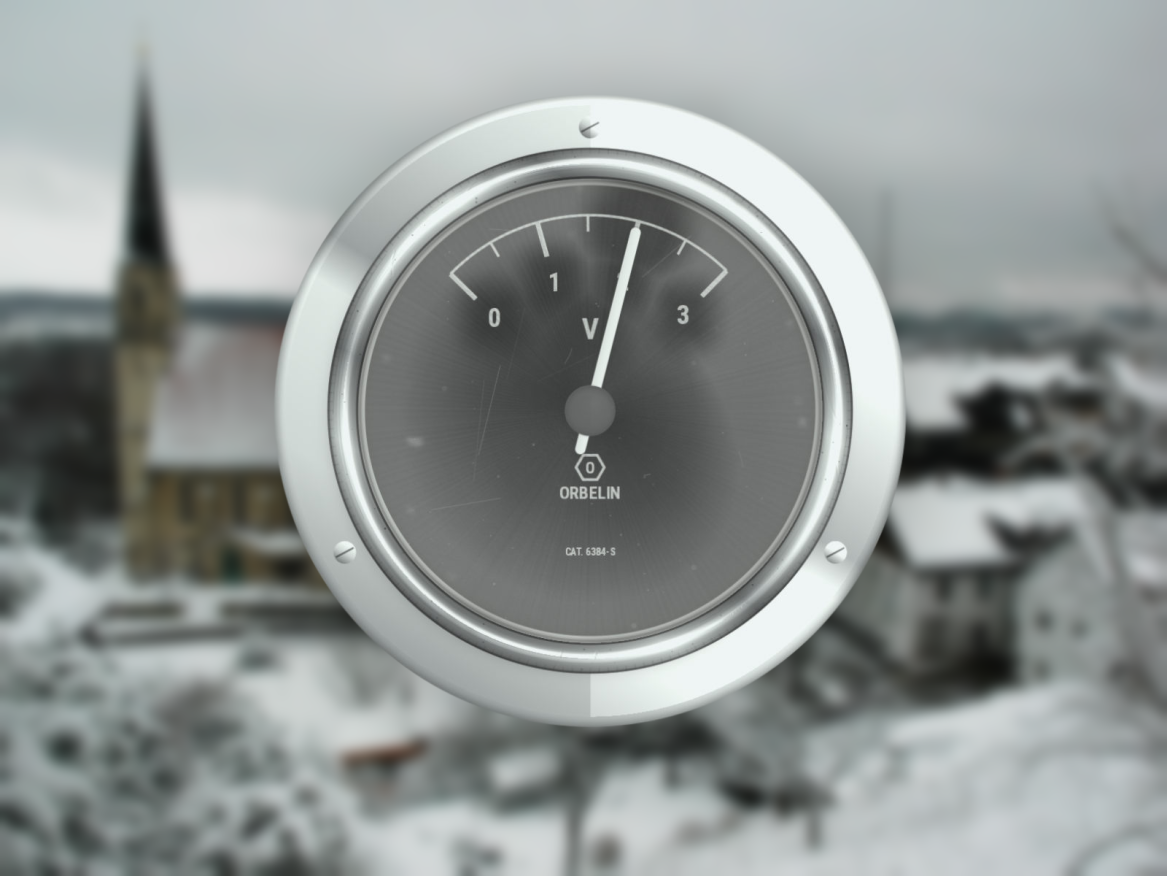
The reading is {"value": 2, "unit": "V"}
